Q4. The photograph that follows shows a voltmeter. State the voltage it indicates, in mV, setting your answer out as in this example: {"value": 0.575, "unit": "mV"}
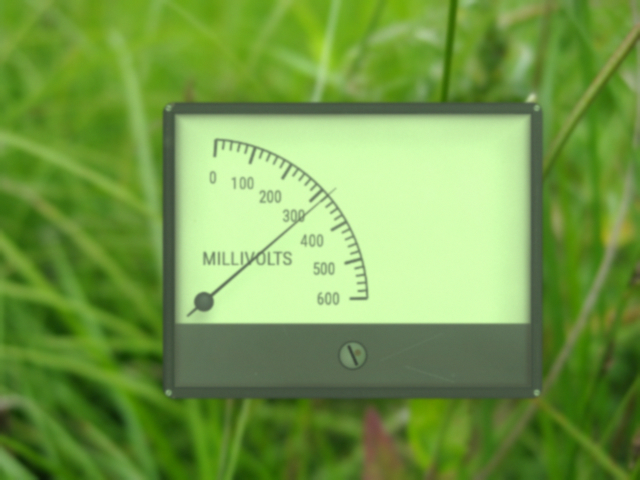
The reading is {"value": 320, "unit": "mV"}
